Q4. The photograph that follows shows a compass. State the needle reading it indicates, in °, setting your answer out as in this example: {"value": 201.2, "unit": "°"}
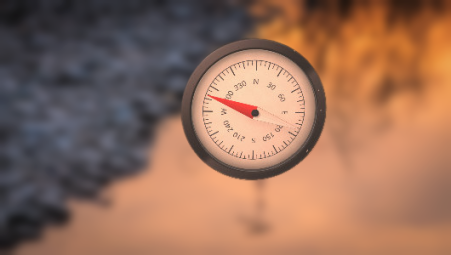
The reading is {"value": 290, "unit": "°"}
